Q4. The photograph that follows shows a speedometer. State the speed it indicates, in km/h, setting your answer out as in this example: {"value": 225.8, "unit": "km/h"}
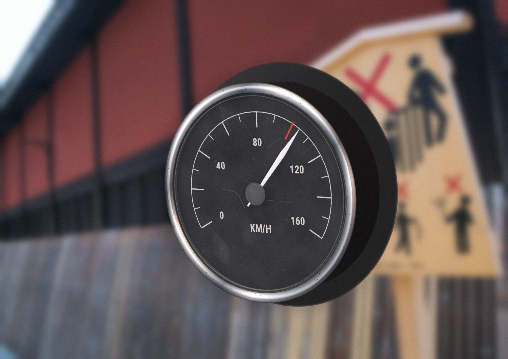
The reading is {"value": 105, "unit": "km/h"}
